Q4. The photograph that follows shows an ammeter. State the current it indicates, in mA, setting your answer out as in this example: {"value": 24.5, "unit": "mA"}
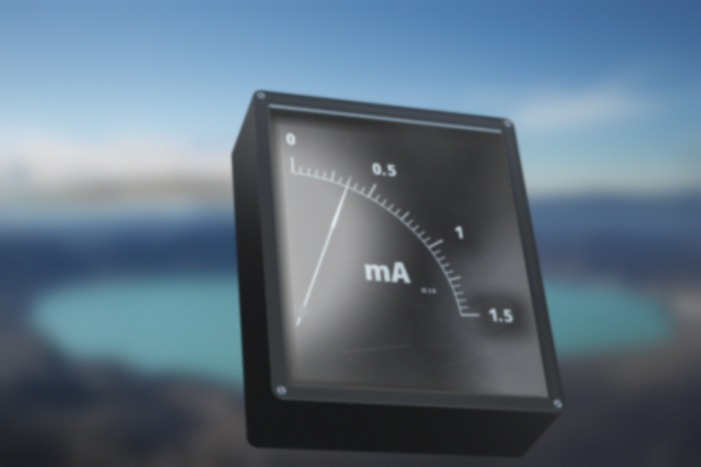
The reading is {"value": 0.35, "unit": "mA"}
